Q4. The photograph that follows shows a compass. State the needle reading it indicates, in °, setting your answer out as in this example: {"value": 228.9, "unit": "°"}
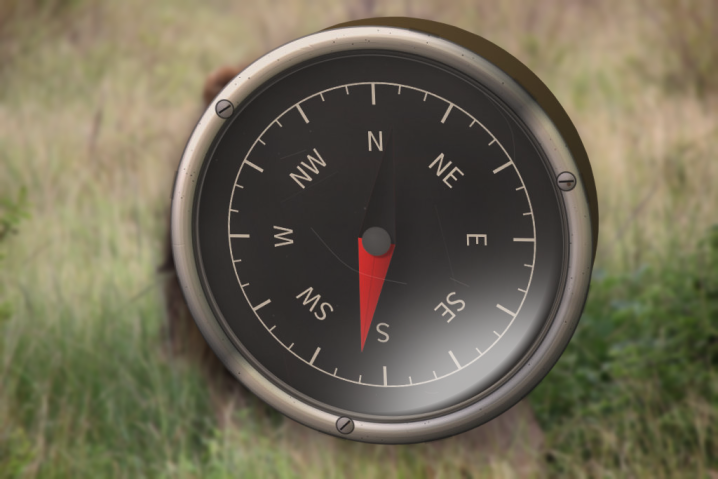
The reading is {"value": 190, "unit": "°"}
